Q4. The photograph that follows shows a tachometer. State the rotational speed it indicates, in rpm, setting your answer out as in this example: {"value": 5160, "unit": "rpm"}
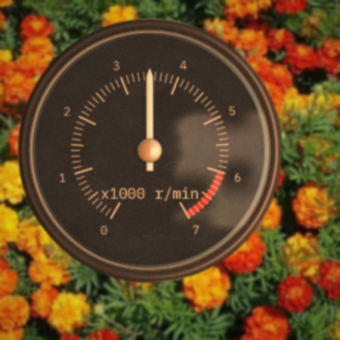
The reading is {"value": 3500, "unit": "rpm"}
